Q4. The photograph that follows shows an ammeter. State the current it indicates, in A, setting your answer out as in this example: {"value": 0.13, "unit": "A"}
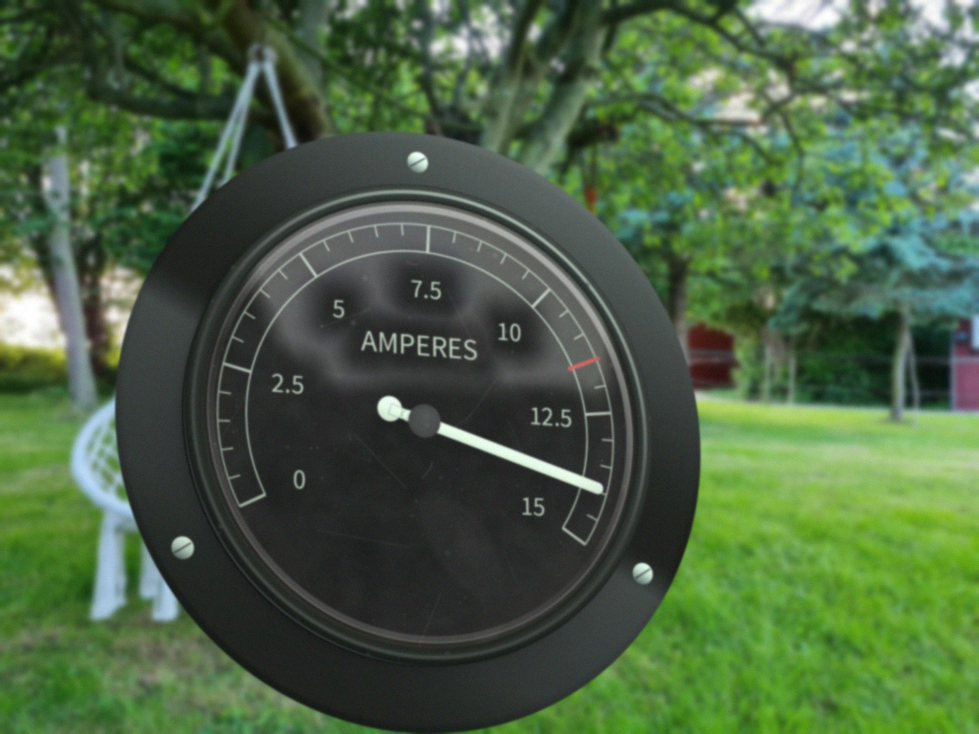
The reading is {"value": 14, "unit": "A"}
